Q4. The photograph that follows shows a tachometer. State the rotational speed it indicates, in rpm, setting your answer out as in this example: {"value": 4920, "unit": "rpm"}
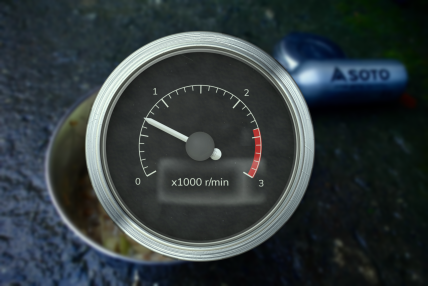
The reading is {"value": 700, "unit": "rpm"}
